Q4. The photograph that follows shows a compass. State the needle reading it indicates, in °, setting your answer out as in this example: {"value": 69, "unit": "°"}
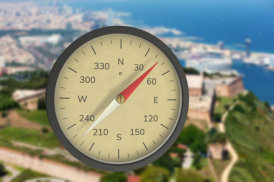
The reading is {"value": 45, "unit": "°"}
